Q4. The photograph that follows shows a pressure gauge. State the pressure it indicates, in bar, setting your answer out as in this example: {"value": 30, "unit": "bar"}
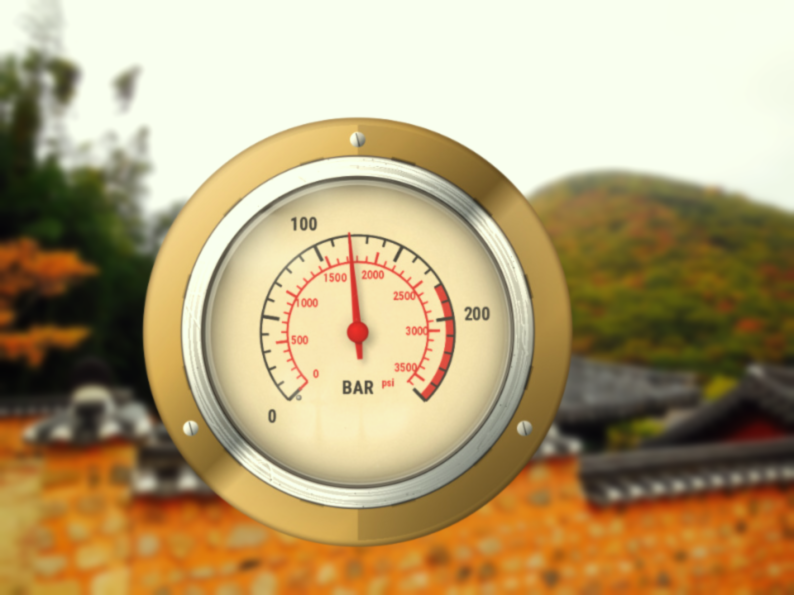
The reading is {"value": 120, "unit": "bar"}
